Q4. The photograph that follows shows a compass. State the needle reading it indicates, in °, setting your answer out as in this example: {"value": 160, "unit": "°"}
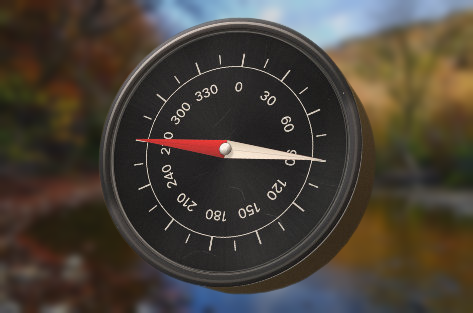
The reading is {"value": 270, "unit": "°"}
